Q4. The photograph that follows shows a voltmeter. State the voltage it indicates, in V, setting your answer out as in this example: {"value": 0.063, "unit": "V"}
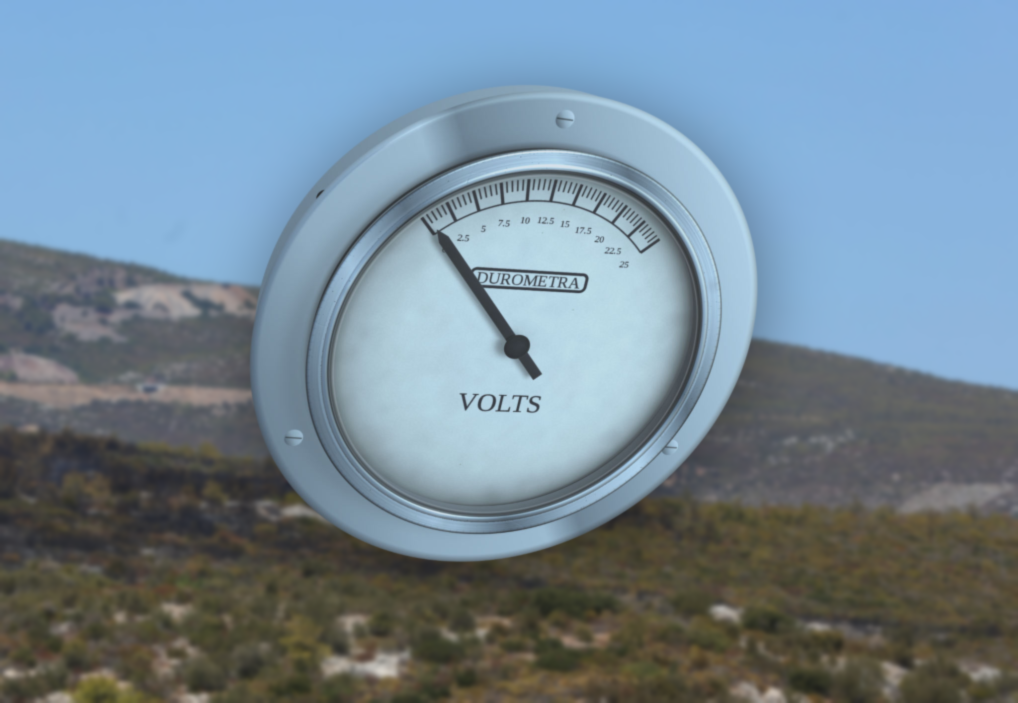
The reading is {"value": 0.5, "unit": "V"}
